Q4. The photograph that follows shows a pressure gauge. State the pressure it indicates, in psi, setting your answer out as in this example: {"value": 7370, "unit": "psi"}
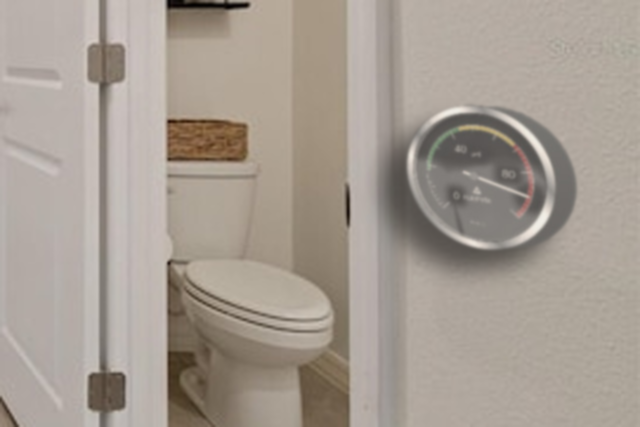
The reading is {"value": 90, "unit": "psi"}
